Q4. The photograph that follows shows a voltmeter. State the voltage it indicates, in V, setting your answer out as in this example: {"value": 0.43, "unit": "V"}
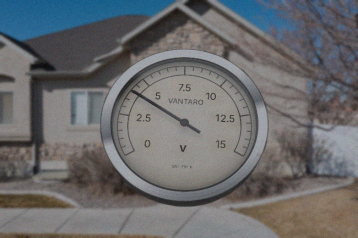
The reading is {"value": 4, "unit": "V"}
